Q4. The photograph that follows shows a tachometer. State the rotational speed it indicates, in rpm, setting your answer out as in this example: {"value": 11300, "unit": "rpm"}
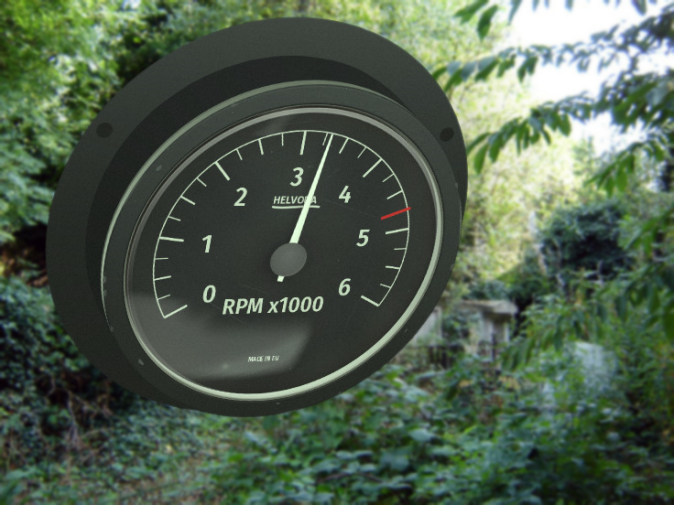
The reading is {"value": 3250, "unit": "rpm"}
